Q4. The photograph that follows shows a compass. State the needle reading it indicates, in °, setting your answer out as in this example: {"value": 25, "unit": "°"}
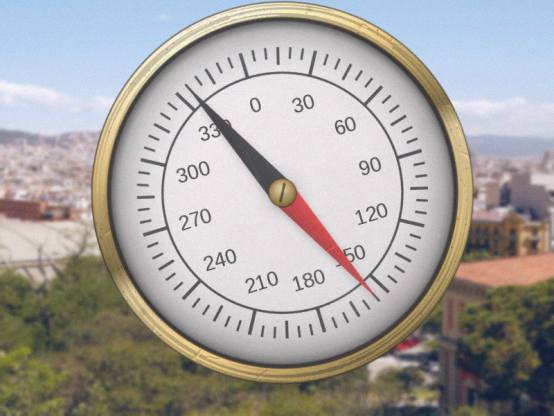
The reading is {"value": 155, "unit": "°"}
